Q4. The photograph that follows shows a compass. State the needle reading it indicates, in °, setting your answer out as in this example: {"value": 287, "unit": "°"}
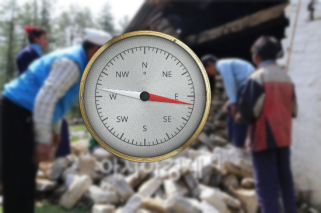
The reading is {"value": 100, "unit": "°"}
